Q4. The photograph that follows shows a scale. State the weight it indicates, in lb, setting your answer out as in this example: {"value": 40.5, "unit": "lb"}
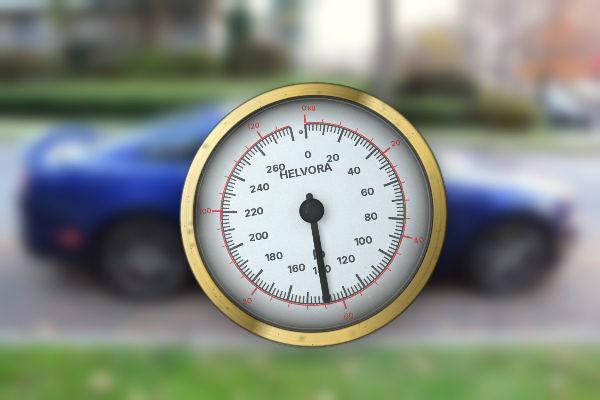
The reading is {"value": 140, "unit": "lb"}
